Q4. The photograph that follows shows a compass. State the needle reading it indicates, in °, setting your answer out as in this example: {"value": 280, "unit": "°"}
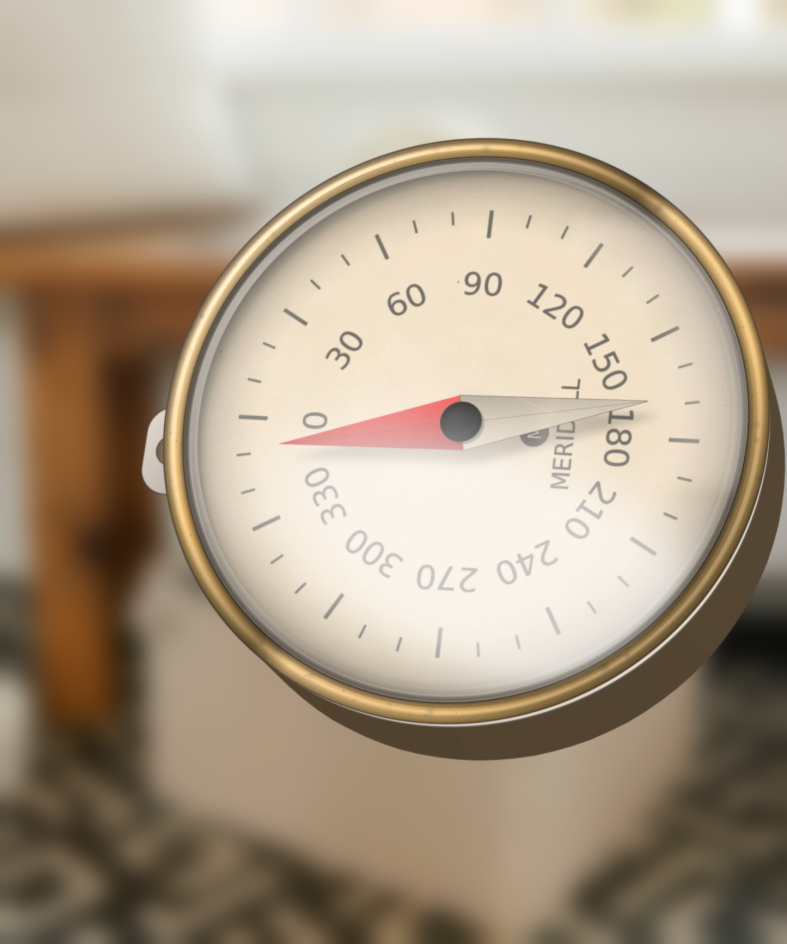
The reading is {"value": 350, "unit": "°"}
